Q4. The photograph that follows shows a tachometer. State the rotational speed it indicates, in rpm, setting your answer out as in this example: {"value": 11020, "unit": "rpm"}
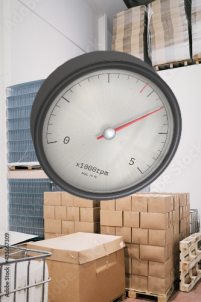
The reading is {"value": 3400, "unit": "rpm"}
